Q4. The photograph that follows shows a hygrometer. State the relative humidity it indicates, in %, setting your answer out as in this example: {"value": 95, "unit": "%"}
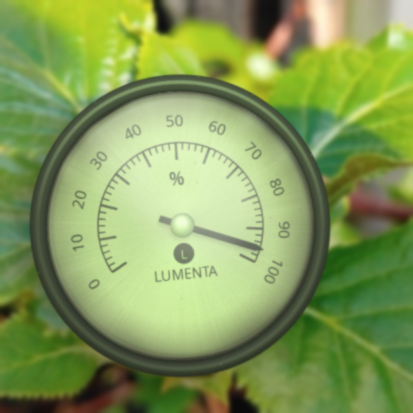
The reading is {"value": 96, "unit": "%"}
